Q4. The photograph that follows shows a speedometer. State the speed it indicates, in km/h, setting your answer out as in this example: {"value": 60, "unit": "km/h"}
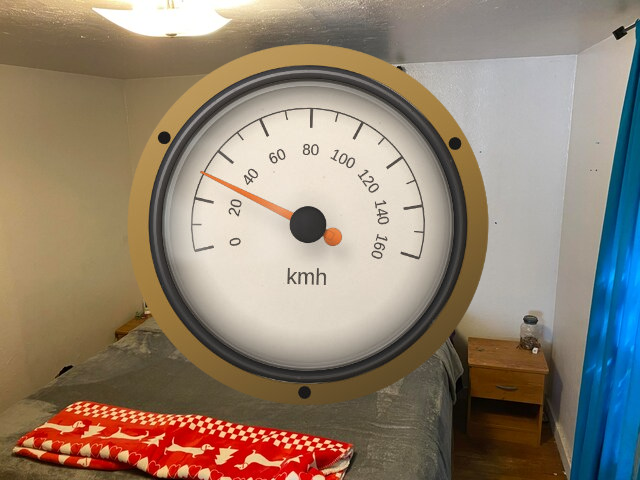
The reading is {"value": 30, "unit": "km/h"}
